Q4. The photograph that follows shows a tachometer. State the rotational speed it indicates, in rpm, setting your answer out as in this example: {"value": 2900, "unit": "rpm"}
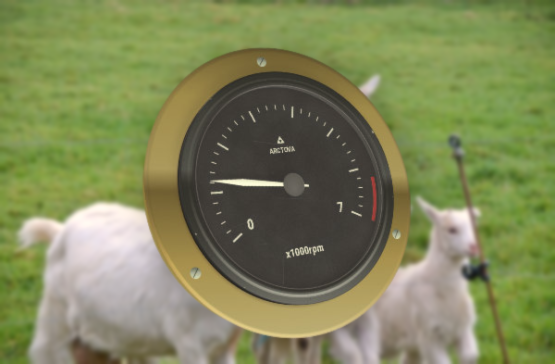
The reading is {"value": 1200, "unit": "rpm"}
